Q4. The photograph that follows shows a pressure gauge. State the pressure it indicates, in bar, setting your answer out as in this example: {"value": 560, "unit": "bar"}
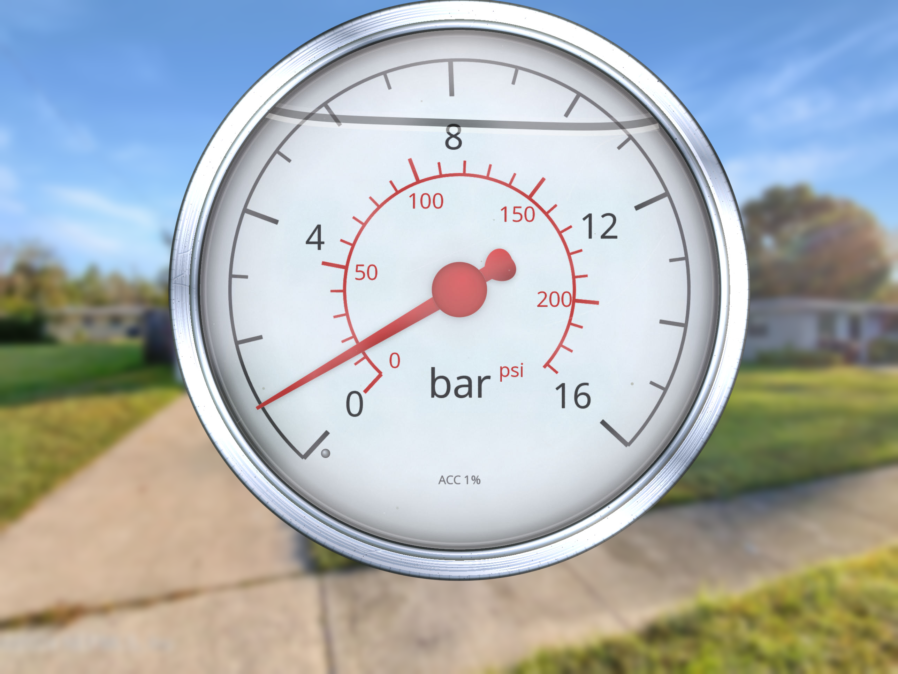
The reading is {"value": 1, "unit": "bar"}
